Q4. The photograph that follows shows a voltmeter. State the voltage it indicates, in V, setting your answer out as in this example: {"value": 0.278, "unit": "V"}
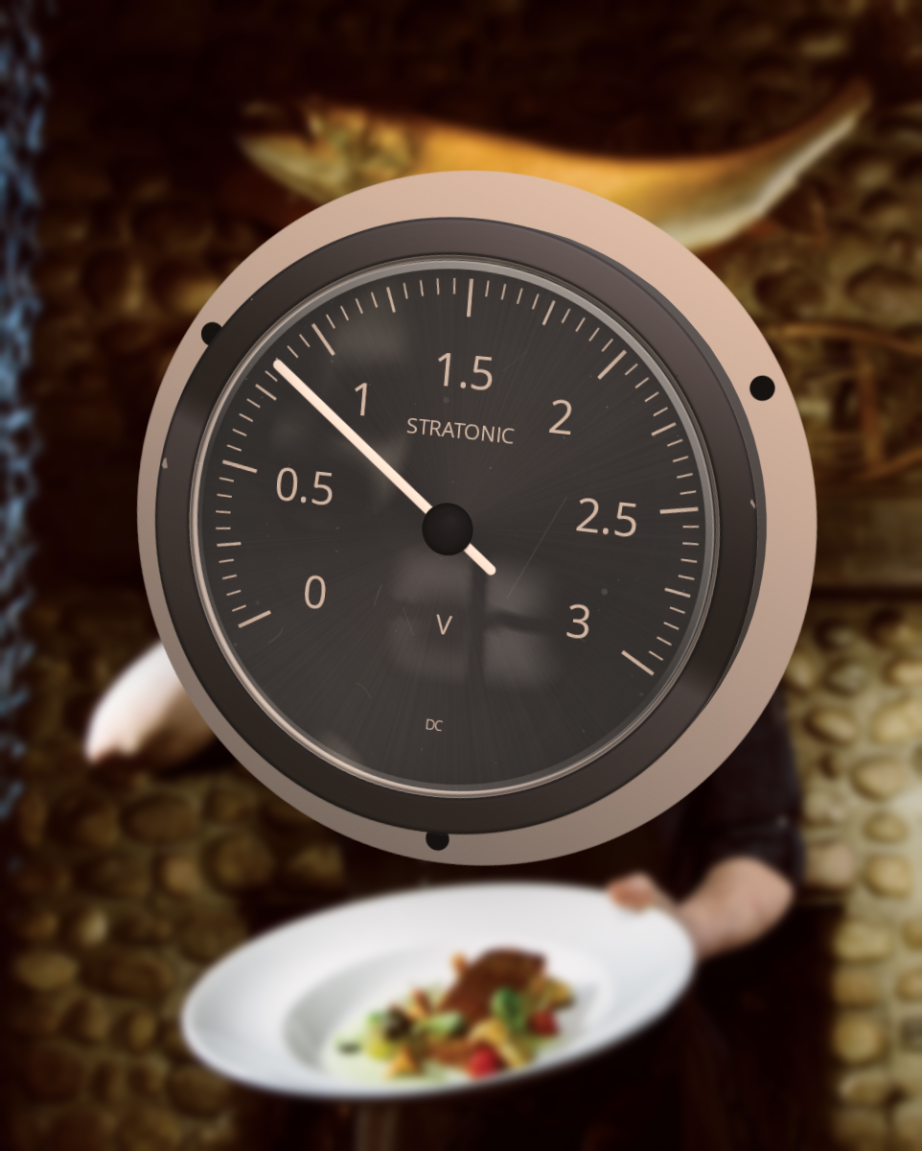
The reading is {"value": 0.85, "unit": "V"}
